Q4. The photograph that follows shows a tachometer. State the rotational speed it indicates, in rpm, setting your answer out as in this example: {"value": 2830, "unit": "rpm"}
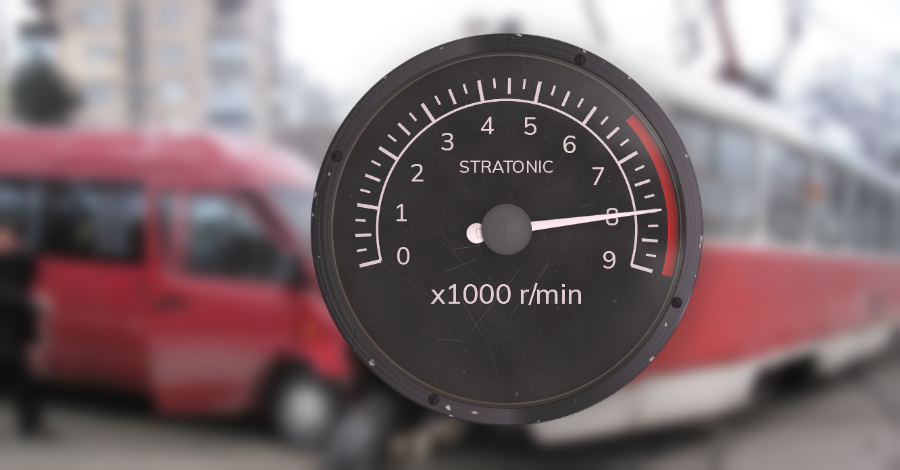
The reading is {"value": 8000, "unit": "rpm"}
